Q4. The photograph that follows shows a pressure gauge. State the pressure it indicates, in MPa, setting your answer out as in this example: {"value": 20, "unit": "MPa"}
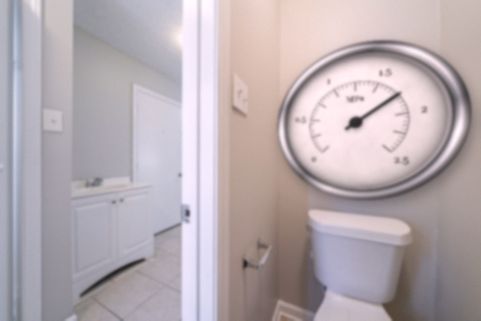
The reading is {"value": 1.75, "unit": "MPa"}
